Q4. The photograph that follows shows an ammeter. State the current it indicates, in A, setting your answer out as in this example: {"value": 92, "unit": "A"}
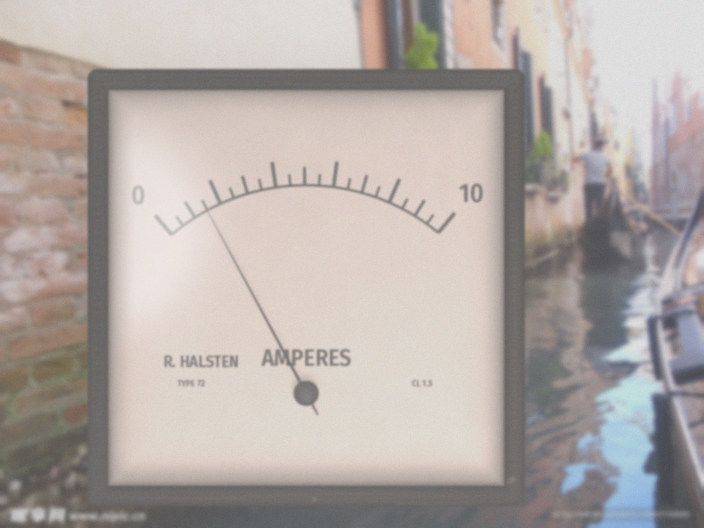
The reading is {"value": 1.5, "unit": "A"}
